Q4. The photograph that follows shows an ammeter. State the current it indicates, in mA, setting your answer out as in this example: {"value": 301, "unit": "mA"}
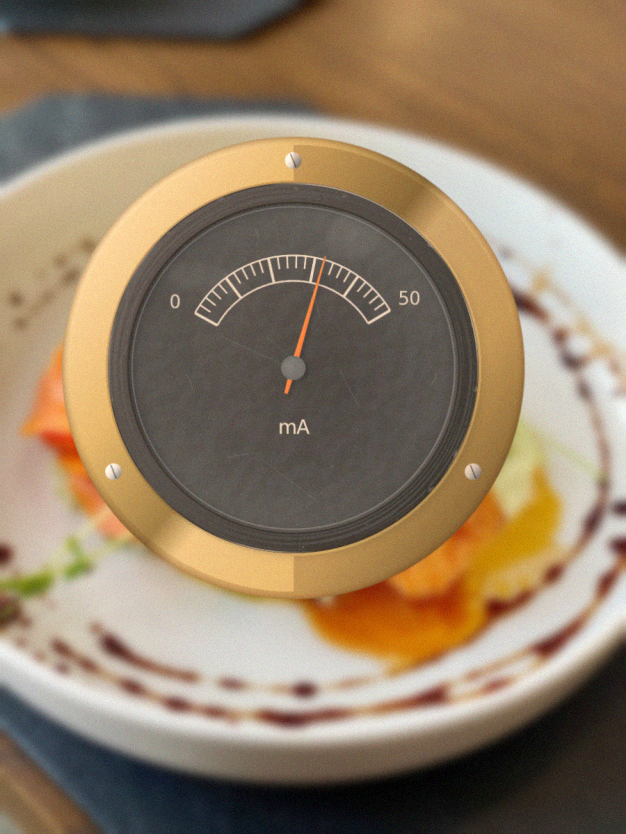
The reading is {"value": 32, "unit": "mA"}
